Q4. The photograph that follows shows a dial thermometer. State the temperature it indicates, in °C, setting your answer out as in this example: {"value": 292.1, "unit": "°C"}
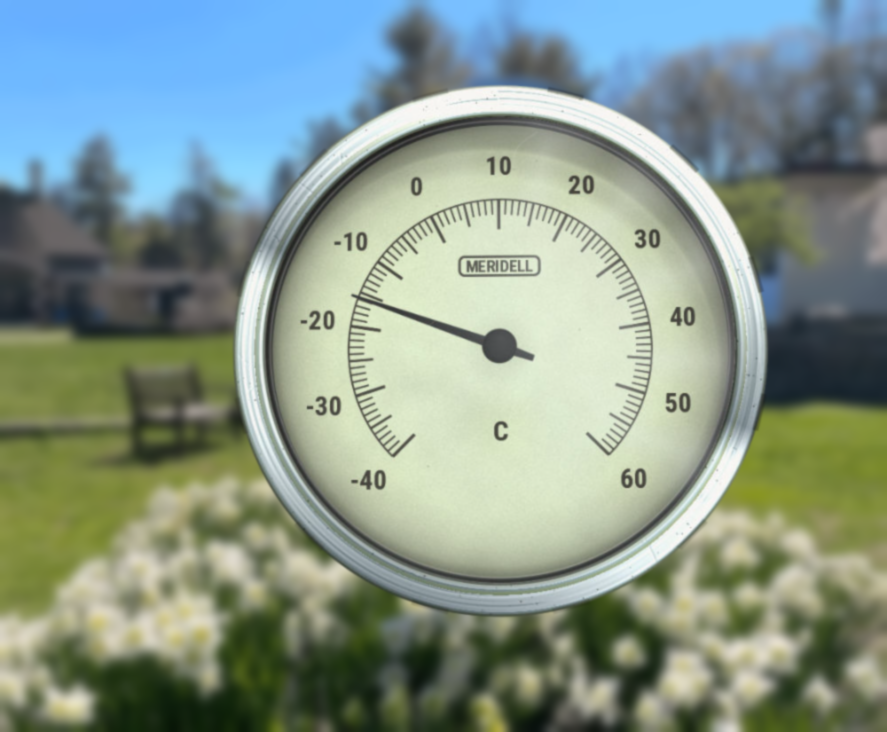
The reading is {"value": -16, "unit": "°C"}
